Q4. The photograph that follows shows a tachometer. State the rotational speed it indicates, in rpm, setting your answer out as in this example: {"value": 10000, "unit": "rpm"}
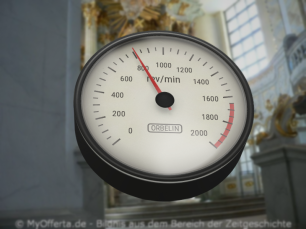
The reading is {"value": 800, "unit": "rpm"}
